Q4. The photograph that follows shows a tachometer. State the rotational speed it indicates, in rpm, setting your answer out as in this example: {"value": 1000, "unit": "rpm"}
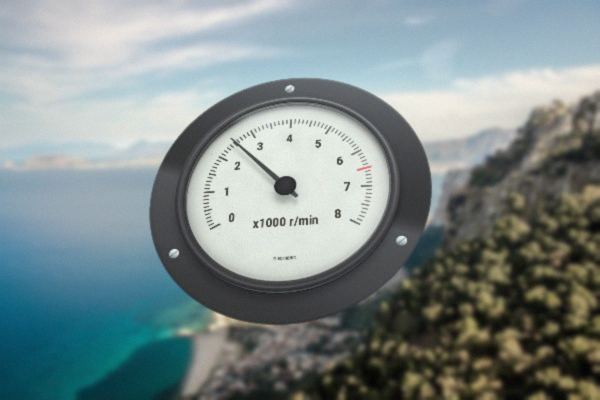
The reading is {"value": 2500, "unit": "rpm"}
